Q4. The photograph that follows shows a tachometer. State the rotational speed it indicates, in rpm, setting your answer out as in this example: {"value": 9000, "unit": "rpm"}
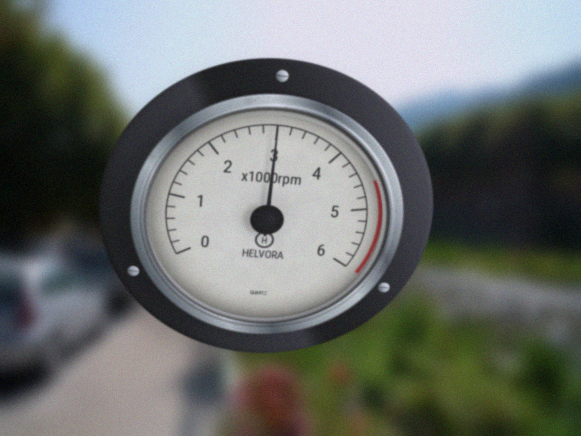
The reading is {"value": 3000, "unit": "rpm"}
